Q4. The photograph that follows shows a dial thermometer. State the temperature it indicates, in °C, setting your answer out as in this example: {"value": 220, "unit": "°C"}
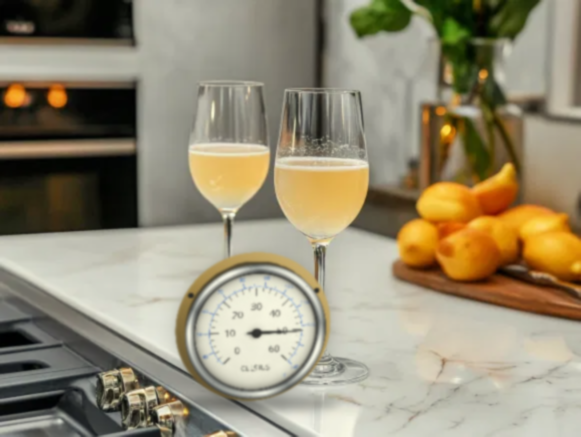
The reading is {"value": 50, "unit": "°C"}
